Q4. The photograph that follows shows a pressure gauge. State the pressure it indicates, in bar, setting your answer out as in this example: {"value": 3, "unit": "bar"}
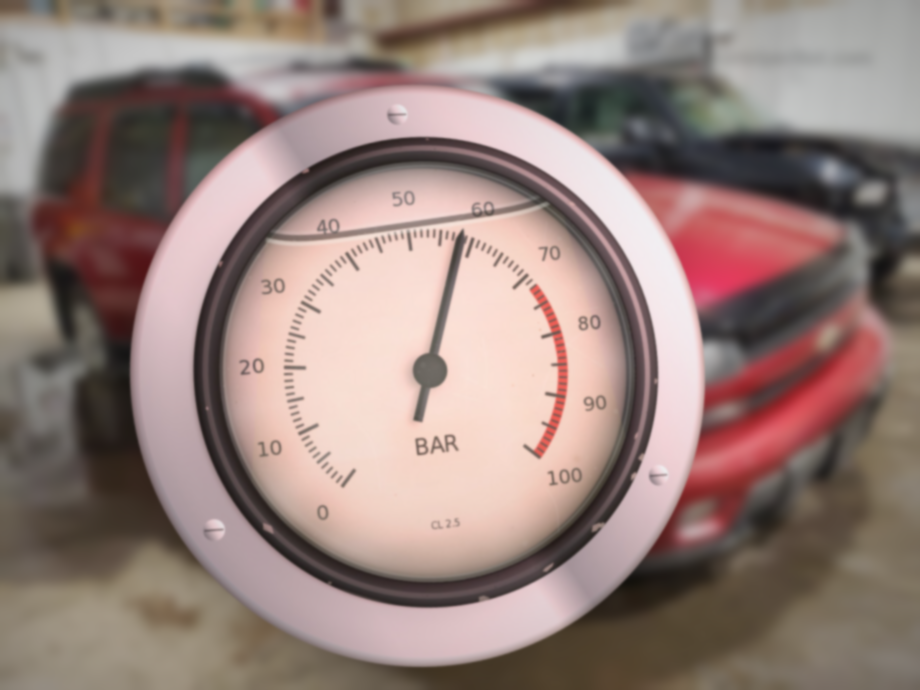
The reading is {"value": 58, "unit": "bar"}
